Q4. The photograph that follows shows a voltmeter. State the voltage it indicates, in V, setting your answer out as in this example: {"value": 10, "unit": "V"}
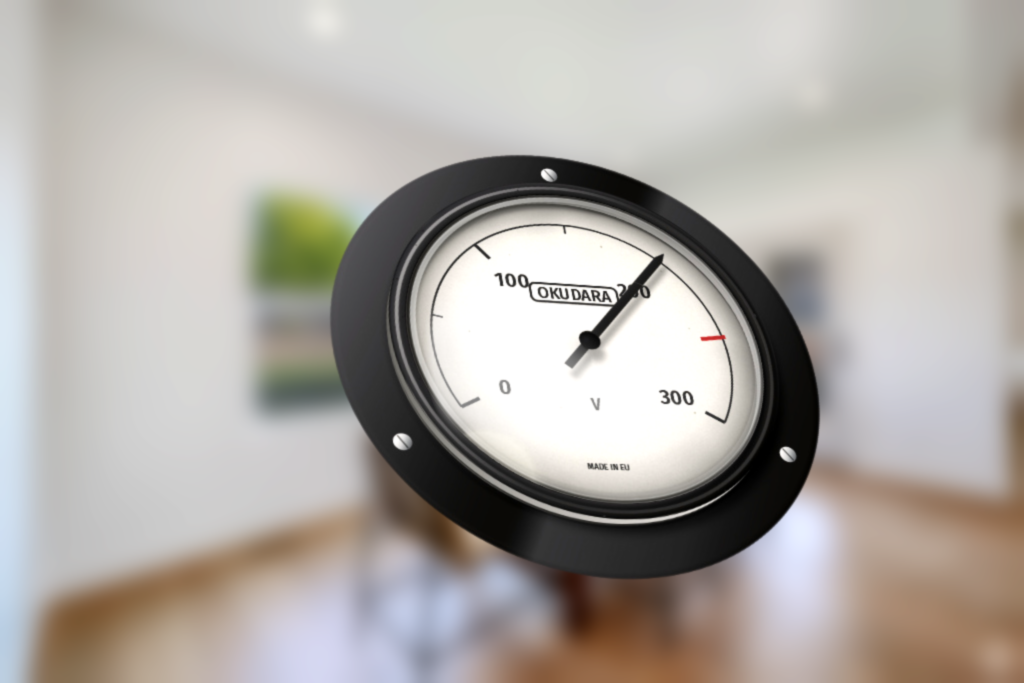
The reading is {"value": 200, "unit": "V"}
